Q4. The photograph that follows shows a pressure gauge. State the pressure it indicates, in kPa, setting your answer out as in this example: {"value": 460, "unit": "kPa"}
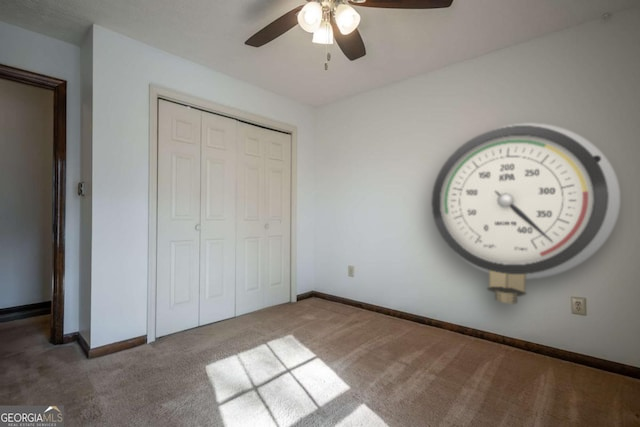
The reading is {"value": 380, "unit": "kPa"}
